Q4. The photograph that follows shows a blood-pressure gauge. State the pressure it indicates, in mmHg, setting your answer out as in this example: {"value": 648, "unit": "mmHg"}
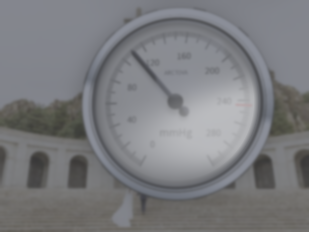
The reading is {"value": 110, "unit": "mmHg"}
